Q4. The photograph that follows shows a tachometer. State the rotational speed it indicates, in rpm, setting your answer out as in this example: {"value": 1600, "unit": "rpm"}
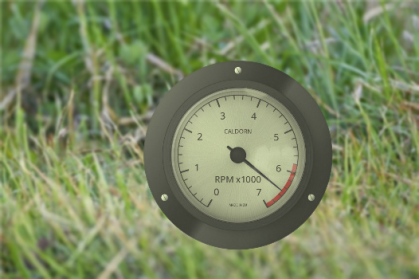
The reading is {"value": 6500, "unit": "rpm"}
